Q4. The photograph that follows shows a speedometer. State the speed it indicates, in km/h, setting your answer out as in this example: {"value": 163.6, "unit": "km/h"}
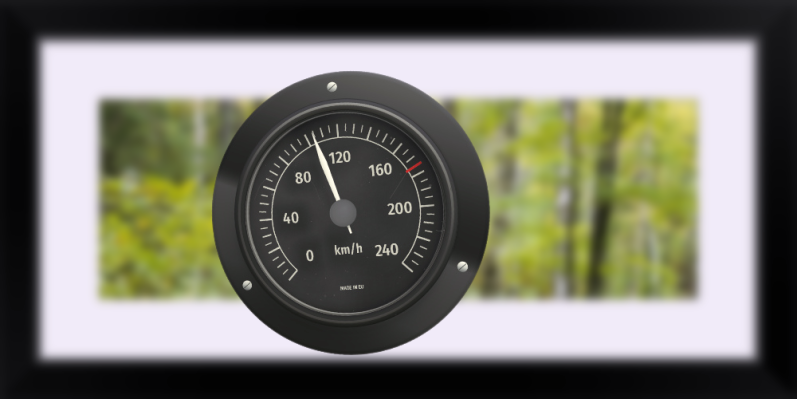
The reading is {"value": 105, "unit": "km/h"}
